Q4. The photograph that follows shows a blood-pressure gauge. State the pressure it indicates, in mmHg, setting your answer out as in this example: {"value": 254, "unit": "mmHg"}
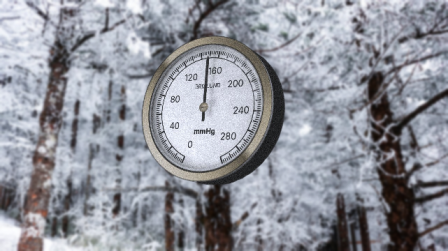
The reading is {"value": 150, "unit": "mmHg"}
